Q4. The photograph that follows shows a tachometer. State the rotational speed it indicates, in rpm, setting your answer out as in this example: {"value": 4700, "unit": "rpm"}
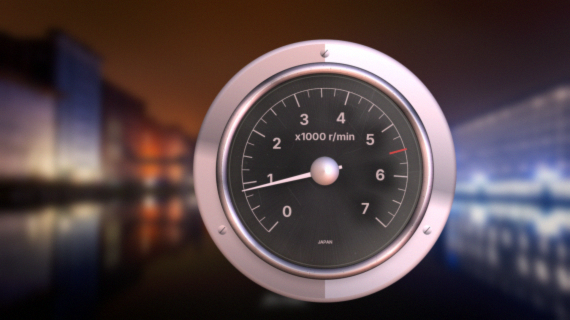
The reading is {"value": 875, "unit": "rpm"}
